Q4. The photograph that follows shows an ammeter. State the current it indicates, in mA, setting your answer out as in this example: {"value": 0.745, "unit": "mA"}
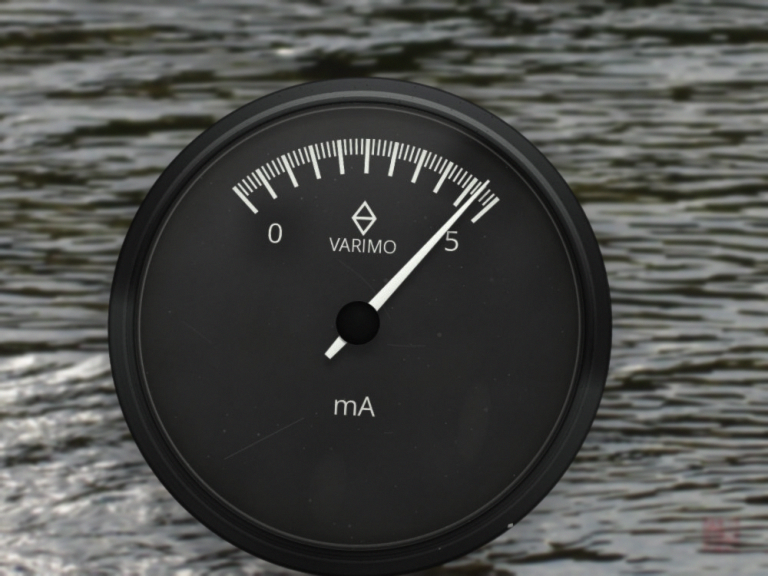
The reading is {"value": 4.7, "unit": "mA"}
